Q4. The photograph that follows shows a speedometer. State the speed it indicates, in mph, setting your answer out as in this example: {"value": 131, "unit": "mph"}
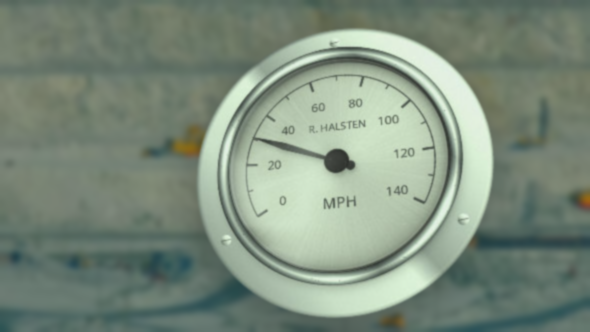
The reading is {"value": 30, "unit": "mph"}
